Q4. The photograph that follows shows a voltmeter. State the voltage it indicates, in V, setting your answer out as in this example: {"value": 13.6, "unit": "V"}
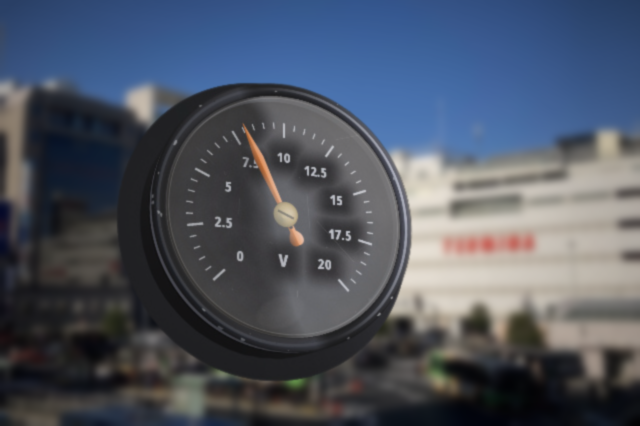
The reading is {"value": 8, "unit": "V"}
